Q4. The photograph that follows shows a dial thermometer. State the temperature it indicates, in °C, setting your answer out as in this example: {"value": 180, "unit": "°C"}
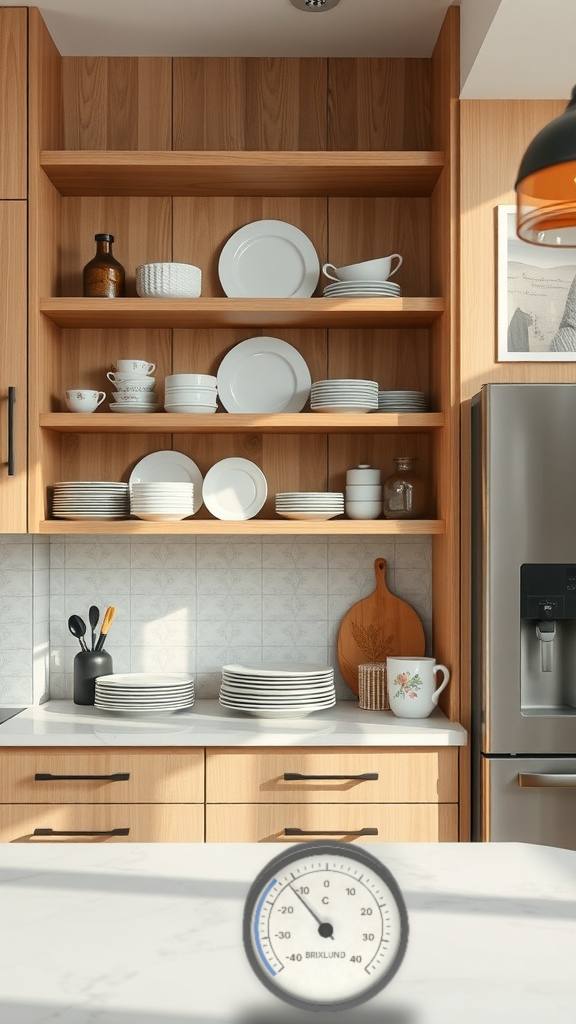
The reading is {"value": -12, "unit": "°C"}
